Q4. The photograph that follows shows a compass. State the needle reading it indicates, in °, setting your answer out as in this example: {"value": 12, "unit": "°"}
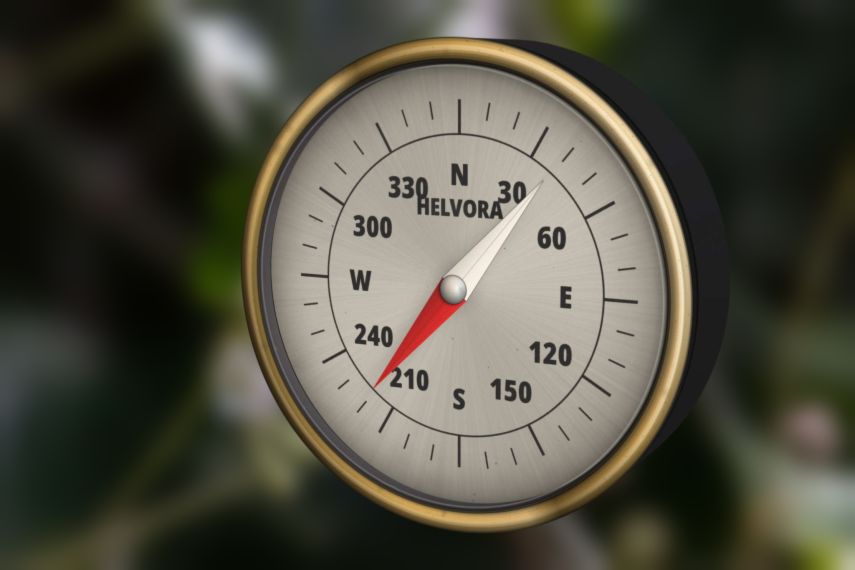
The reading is {"value": 220, "unit": "°"}
